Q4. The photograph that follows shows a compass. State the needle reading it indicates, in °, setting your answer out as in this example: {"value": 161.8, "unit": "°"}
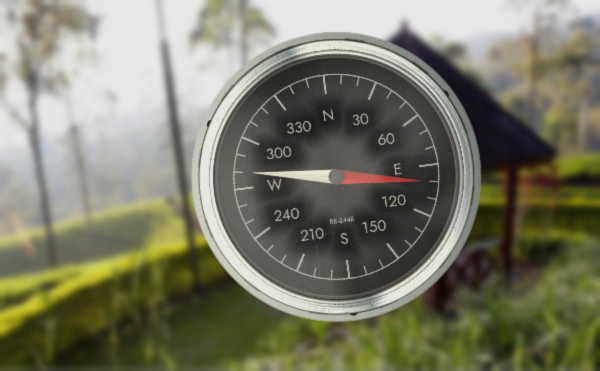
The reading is {"value": 100, "unit": "°"}
